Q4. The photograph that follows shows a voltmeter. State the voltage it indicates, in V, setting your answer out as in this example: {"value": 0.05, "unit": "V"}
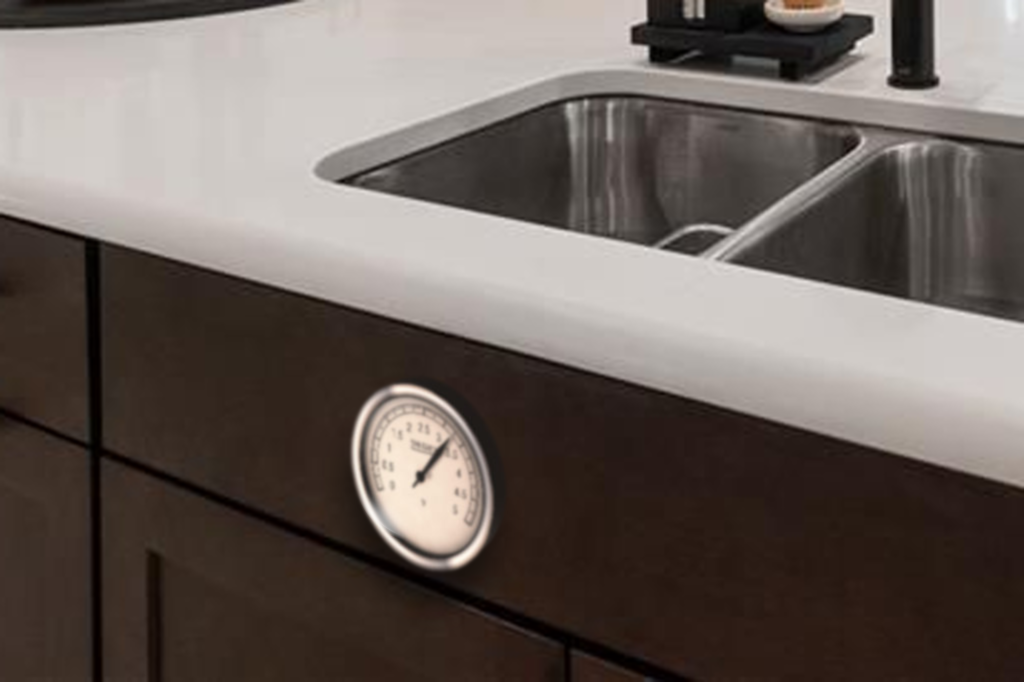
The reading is {"value": 3.25, "unit": "V"}
